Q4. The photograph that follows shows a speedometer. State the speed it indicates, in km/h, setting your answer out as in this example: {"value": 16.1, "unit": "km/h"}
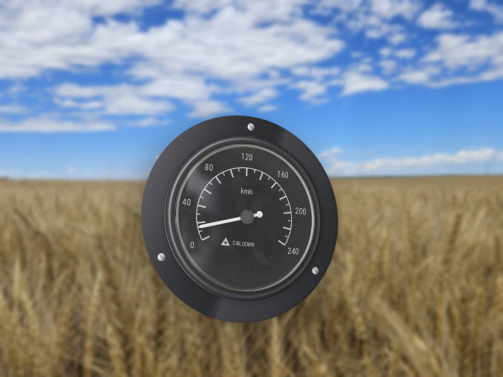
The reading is {"value": 15, "unit": "km/h"}
